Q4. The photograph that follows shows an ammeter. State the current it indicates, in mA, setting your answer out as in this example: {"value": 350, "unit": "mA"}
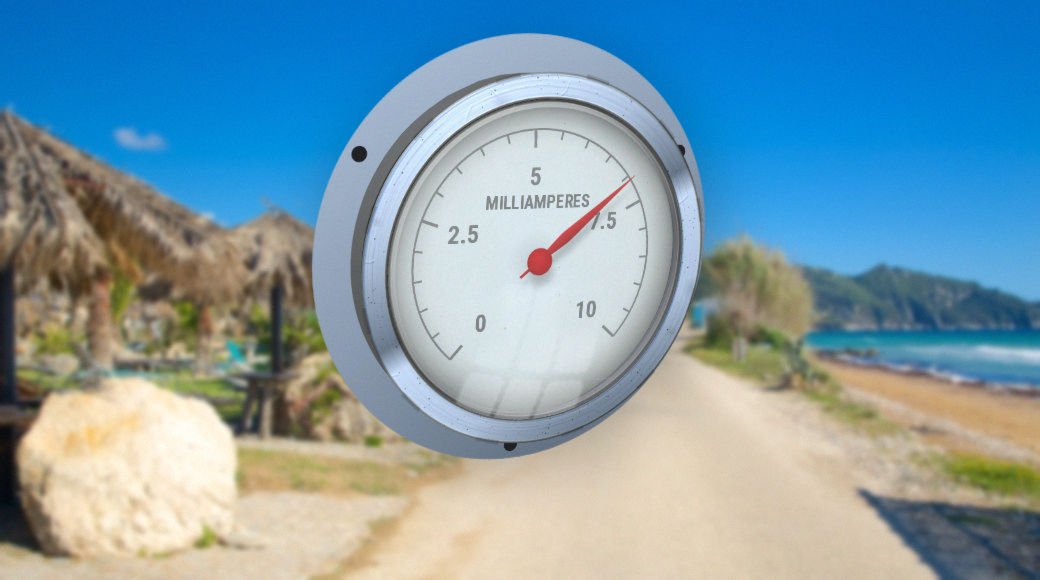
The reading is {"value": 7, "unit": "mA"}
